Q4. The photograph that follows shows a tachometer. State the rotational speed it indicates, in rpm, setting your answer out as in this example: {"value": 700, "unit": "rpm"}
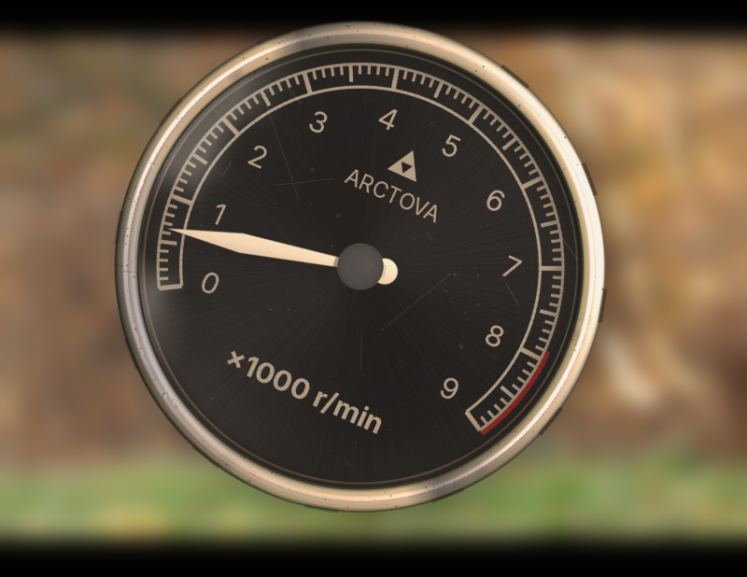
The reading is {"value": 650, "unit": "rpm"}
